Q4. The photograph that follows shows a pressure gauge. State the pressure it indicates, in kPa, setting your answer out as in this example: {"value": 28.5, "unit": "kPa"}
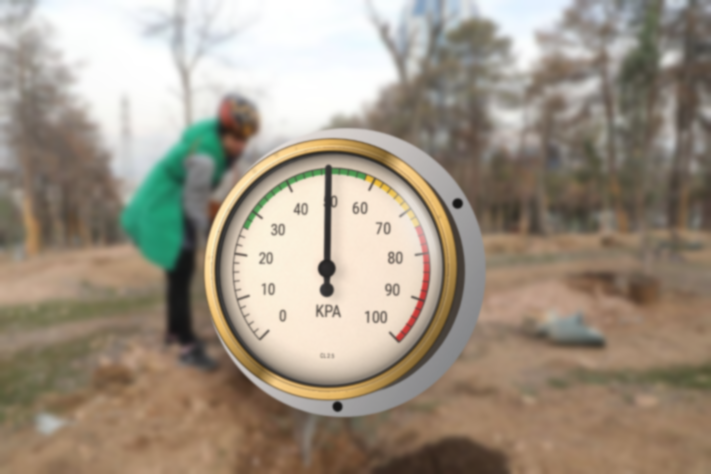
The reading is {"value": 50, "unit": "kPa"}
